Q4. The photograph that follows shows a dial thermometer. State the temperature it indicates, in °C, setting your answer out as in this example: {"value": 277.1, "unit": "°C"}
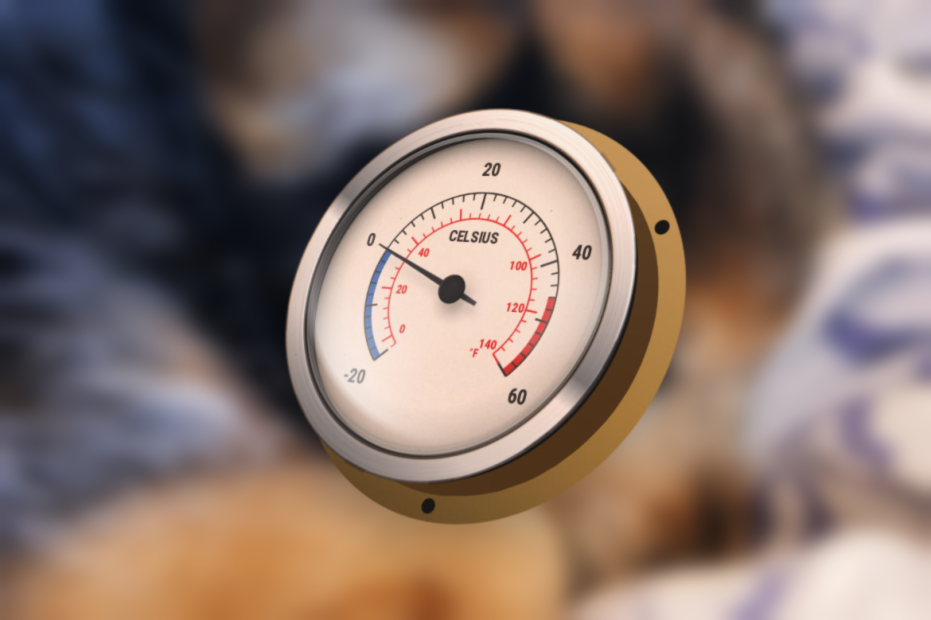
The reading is {"value": 0, "unit": "°C"}
